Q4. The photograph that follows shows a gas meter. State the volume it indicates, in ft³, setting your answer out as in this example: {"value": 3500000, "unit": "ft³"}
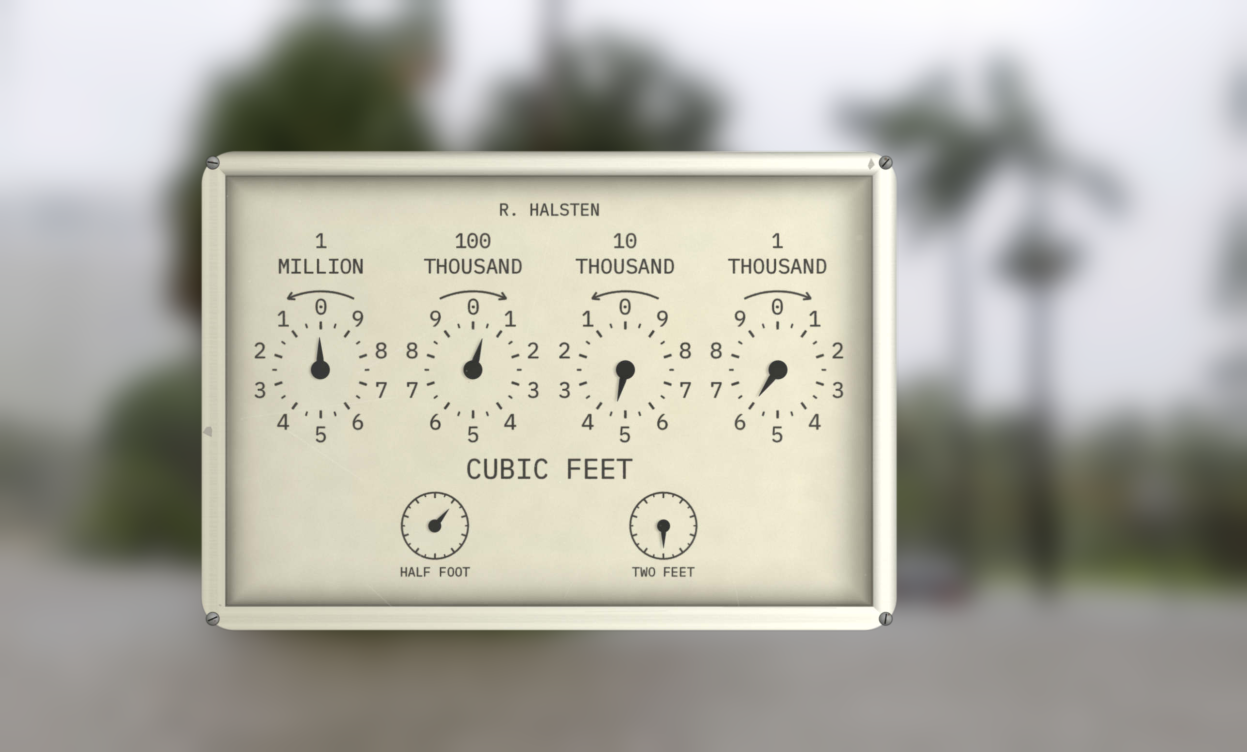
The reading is {"value": 4600, "unit": "ft³"}
